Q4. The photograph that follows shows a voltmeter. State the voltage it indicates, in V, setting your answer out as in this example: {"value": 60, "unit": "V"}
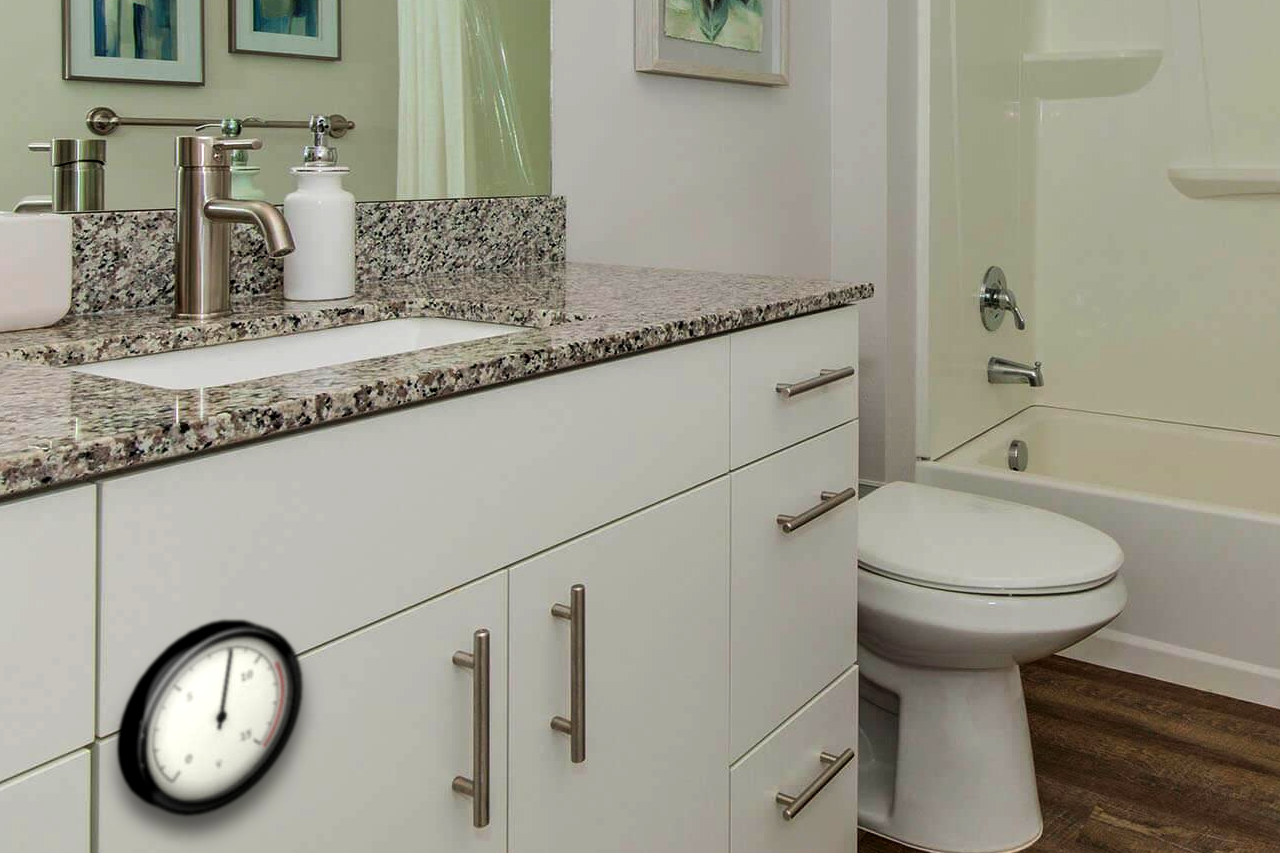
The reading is {"value": 8, "unit": "V"}
